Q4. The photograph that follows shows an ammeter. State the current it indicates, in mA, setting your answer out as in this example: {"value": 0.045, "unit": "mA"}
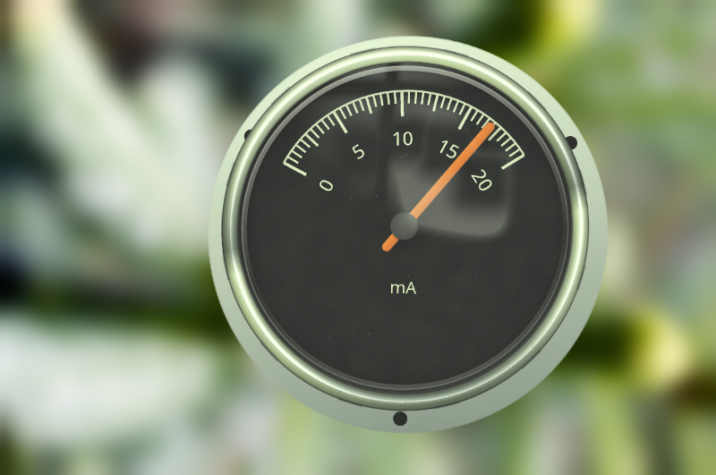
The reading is {"value": 17, "unit": "mA"}
